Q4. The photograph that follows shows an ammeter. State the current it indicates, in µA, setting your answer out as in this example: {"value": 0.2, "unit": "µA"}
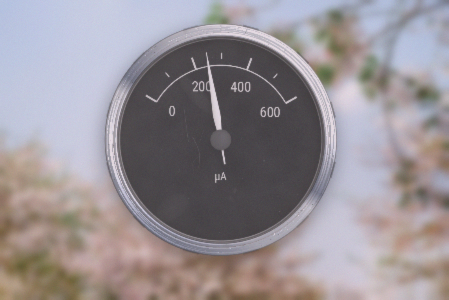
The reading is {"value": 250, "unit": "µA"}
